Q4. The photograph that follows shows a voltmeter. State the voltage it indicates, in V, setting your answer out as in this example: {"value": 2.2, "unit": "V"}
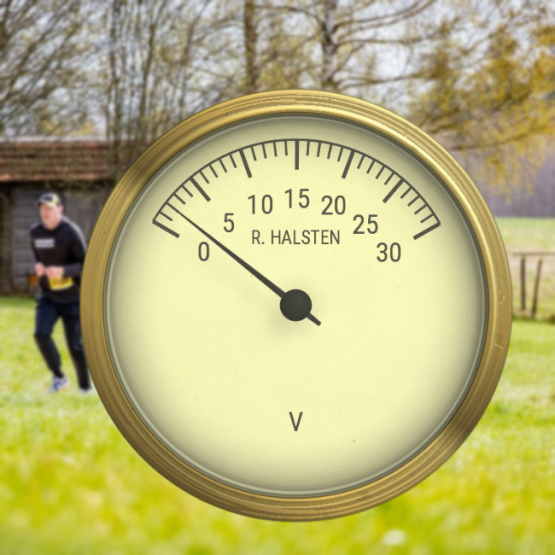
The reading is {"value": 2, "unit": "V"}
